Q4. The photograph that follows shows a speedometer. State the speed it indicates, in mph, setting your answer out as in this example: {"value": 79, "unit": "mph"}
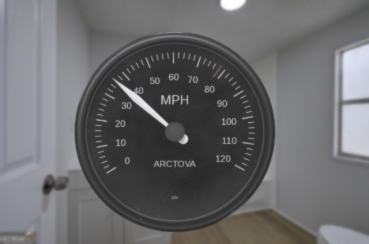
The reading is {"value": 36, "unit": "mph"}
